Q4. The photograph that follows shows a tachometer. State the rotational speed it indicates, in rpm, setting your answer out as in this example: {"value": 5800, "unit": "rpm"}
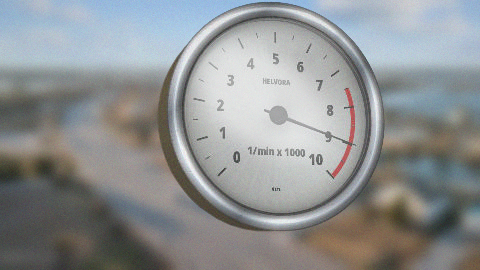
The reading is {"value": 9000, "unit": "rpm"}
